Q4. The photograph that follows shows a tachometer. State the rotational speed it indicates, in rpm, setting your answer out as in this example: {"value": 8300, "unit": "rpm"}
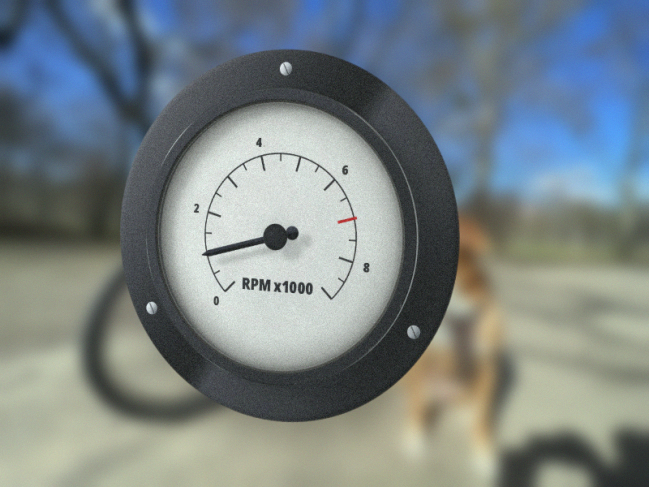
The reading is {"value": 1000, "unit": "rpm"}
